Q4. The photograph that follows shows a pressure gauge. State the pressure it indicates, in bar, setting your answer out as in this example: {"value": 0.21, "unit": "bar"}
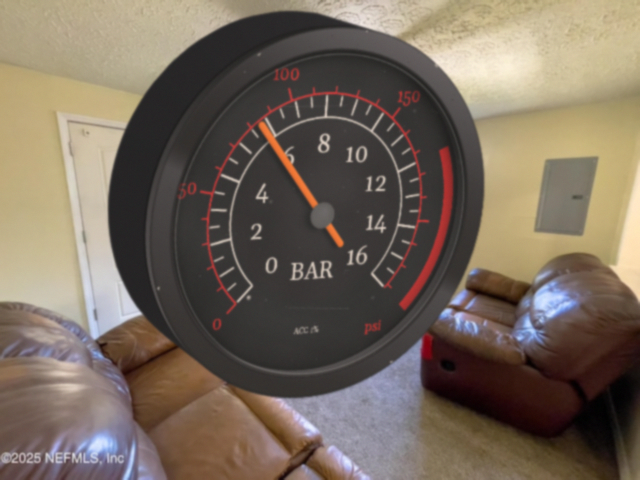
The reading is {"value": 5.75, "unit": "bar"}
